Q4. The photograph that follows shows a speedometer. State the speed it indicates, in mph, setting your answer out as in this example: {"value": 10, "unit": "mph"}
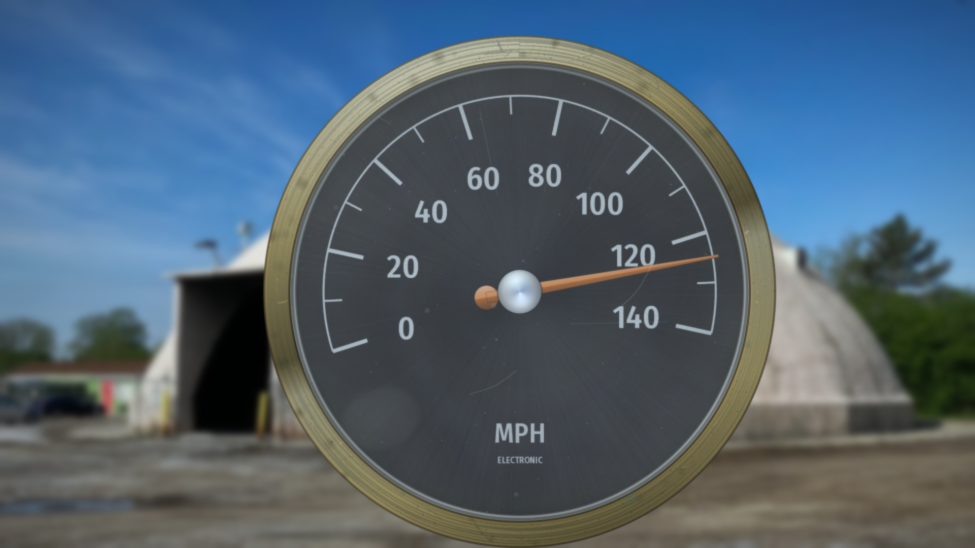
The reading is {"value": 125, "unit": "mph"}
